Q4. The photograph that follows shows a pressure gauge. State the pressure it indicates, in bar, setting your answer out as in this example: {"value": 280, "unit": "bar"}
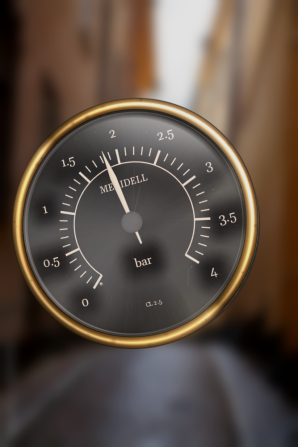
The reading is {"value": 1.85, "unit": "bar"}
